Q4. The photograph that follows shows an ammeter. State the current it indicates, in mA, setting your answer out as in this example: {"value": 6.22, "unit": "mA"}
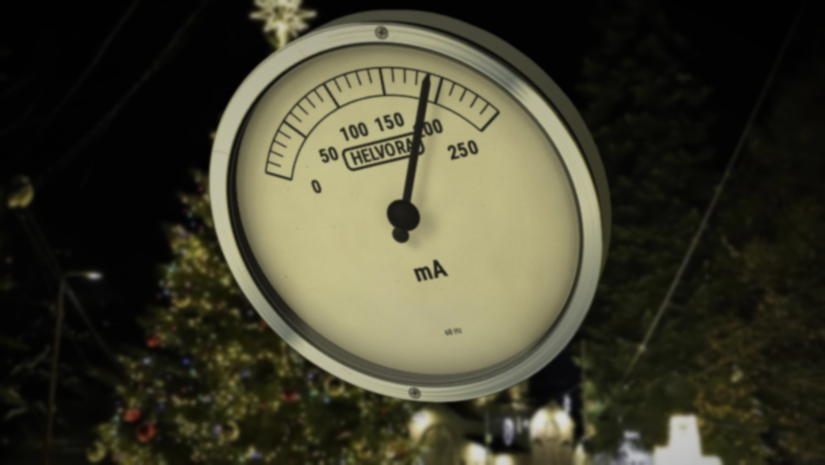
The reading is {"value": 190, "unit": "mA"}
